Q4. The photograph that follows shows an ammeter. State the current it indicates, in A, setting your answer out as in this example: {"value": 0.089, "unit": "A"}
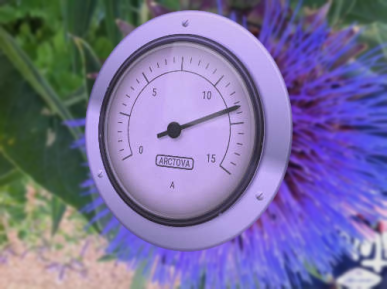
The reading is {"value": 11.75, "unit": "A"}
